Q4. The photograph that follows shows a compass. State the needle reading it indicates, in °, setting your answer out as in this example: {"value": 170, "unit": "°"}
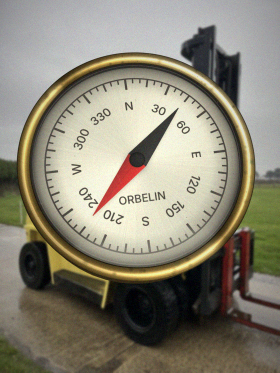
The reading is {"value": 225, "unit": "°"}
